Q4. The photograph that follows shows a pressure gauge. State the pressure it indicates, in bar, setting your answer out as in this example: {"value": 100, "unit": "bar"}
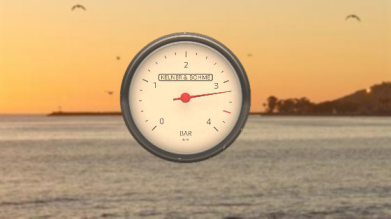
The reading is {"value": 3.2, "unit": "bar"}
